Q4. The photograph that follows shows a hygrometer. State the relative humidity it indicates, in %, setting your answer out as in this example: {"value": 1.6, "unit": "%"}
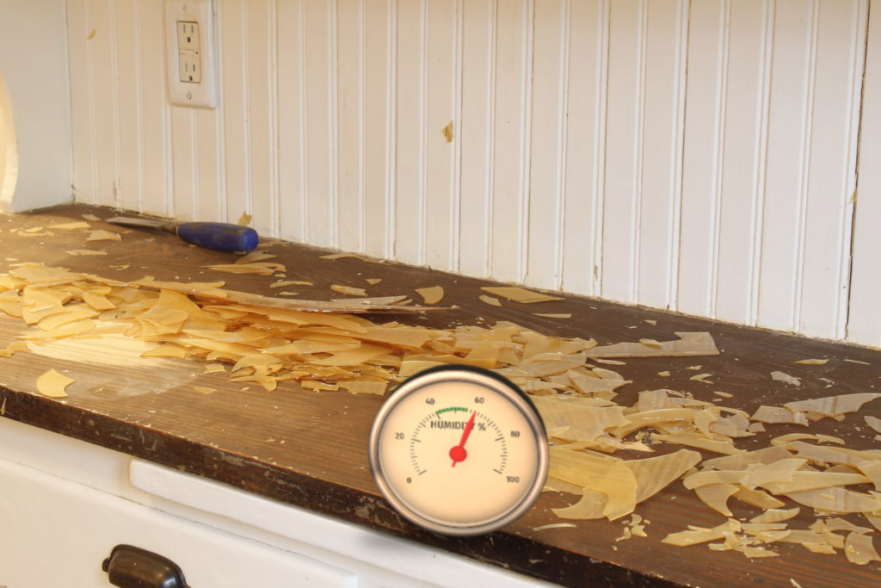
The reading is {"value": 60, "unit": "%"}
